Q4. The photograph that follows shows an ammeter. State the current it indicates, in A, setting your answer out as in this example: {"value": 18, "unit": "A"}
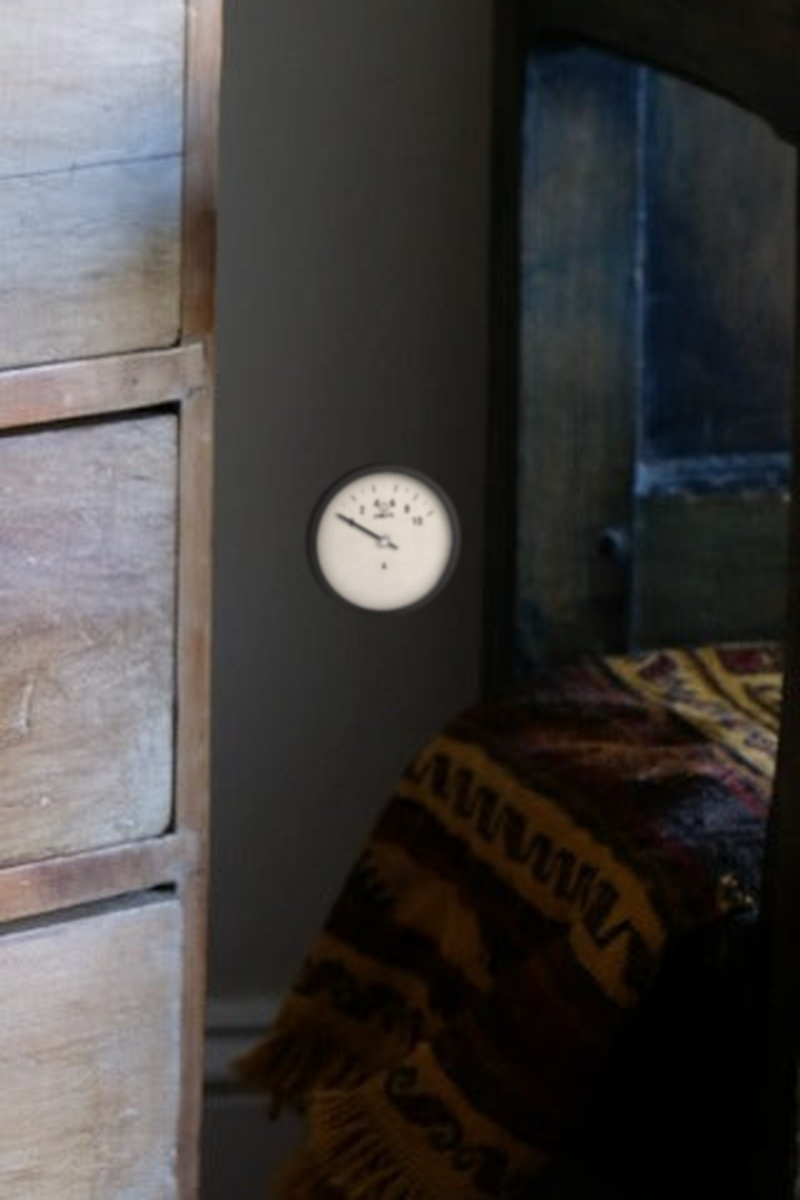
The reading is {"value": 0, "unit": "A"}
